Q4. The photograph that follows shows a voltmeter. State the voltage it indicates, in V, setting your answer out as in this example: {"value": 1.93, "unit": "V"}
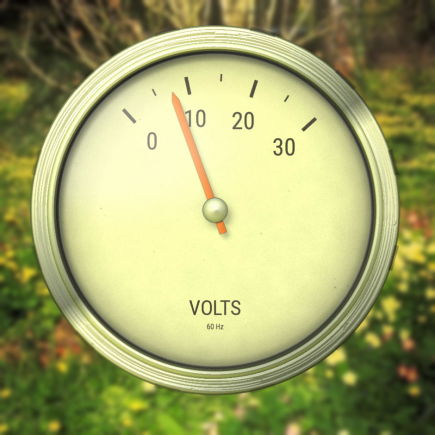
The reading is {"value": 7.5, "unit": "V"}
